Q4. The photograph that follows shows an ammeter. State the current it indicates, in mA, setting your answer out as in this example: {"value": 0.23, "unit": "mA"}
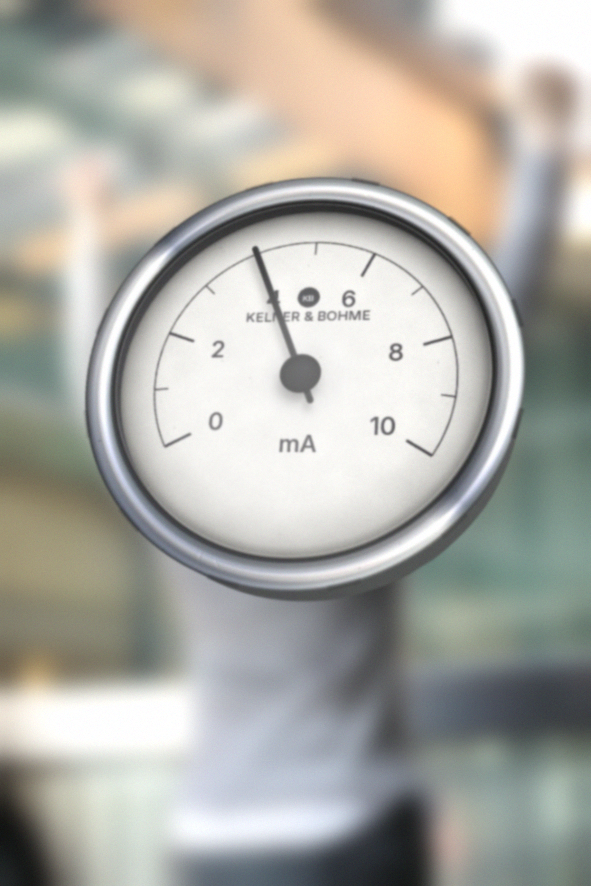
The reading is {"value": 4, "unit": "mA"}
